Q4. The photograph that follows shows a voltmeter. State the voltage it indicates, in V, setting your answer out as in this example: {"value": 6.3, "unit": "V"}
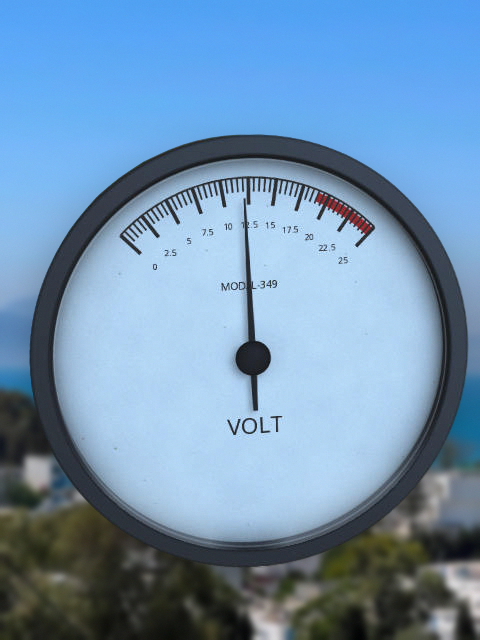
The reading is {"value": 12, "unit": "V"}
